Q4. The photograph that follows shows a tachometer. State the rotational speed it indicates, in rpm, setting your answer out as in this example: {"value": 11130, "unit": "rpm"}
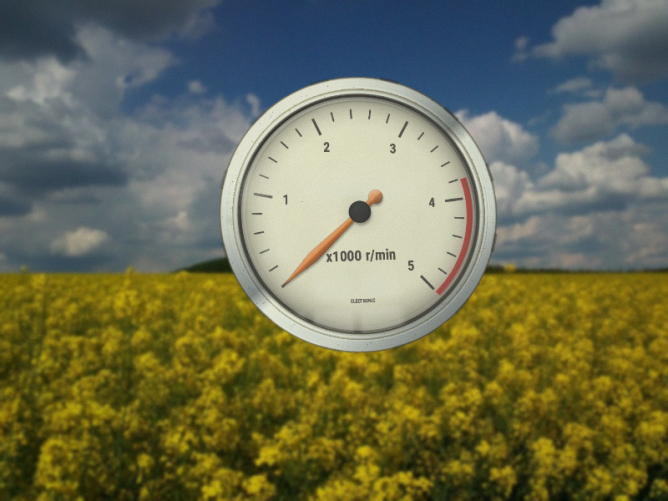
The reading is {"value": 0, "unit": "rpm"}
